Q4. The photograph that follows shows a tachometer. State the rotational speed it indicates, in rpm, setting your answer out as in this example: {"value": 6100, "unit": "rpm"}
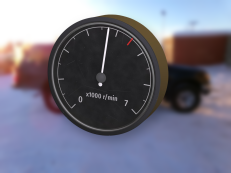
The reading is {"value": 3750, "unit": "rpm"}
